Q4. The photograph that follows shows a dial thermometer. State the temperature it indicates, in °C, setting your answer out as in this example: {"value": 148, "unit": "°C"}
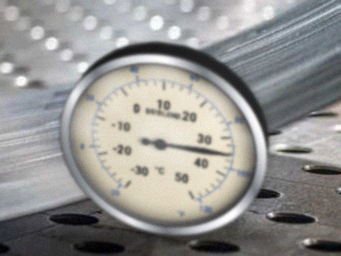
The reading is {"value": 34, "unit": "°C"}
